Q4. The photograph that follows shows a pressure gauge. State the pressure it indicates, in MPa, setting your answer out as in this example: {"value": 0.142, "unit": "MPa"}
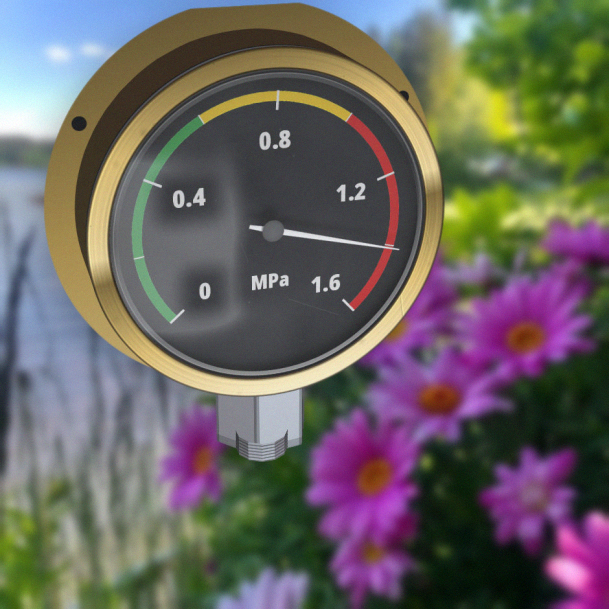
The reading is {"value": 1.4, "unit": "MPa"}
